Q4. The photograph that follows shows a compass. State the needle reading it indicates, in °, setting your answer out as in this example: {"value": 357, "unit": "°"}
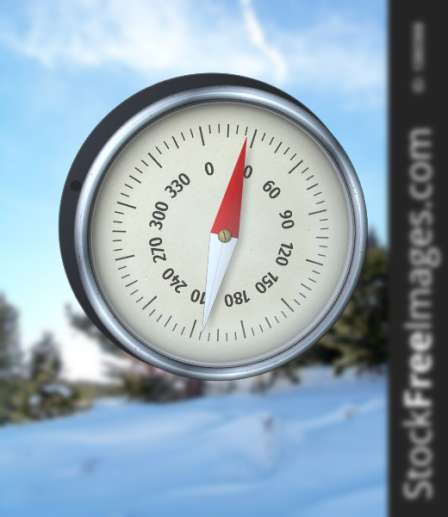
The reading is {"value": 25, "unit": "°"}
